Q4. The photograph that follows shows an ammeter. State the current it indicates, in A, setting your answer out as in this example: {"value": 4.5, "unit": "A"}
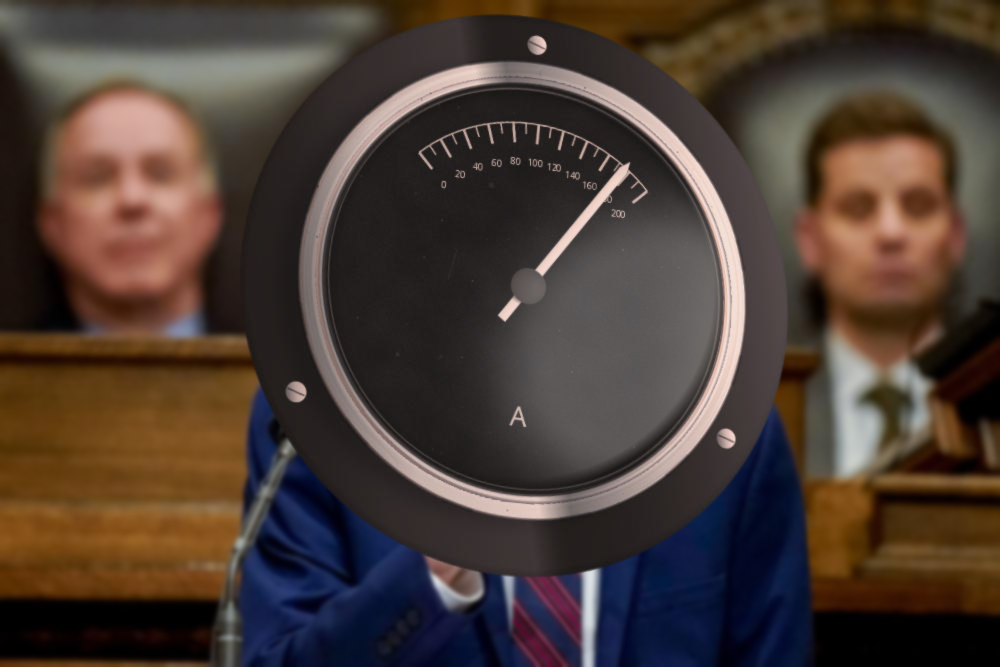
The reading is {"value": 175, "unit": "A"}
